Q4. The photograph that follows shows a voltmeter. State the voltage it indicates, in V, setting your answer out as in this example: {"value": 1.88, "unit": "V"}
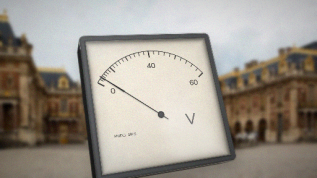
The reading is {"value": 10, "unit": "V"}
